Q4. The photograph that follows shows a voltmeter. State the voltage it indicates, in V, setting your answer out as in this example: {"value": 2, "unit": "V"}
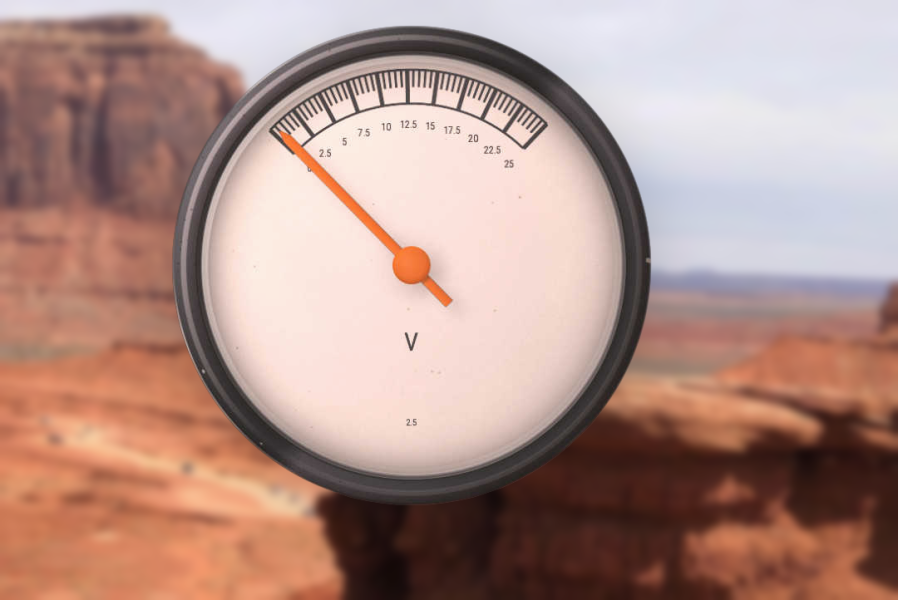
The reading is {"value": 0.5, "unit": "V"}
